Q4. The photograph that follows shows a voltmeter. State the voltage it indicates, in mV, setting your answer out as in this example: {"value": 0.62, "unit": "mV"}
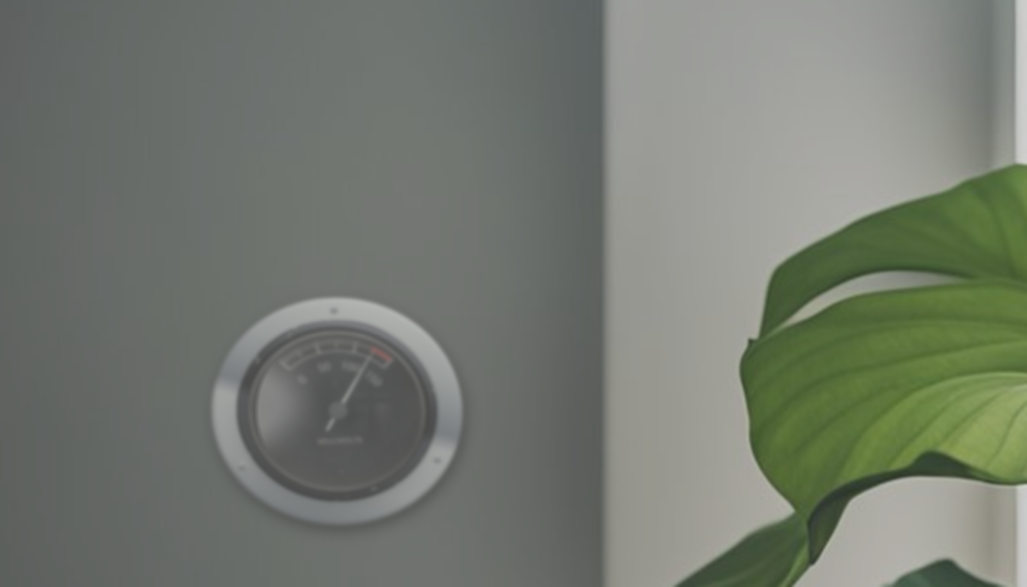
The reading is {"value": 125, "unit": "mV"}
